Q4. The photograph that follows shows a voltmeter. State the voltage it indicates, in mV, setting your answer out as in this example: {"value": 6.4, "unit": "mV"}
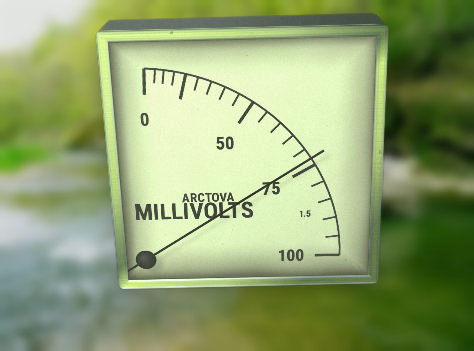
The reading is {"value": 72.5, "unit": "mV"}
